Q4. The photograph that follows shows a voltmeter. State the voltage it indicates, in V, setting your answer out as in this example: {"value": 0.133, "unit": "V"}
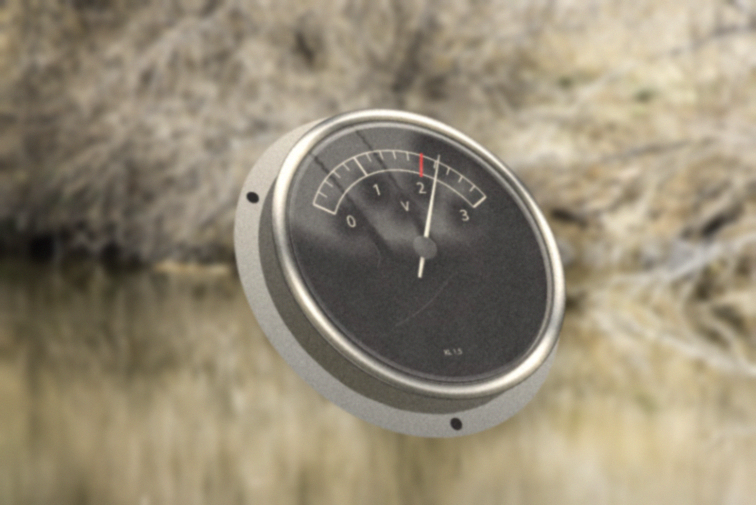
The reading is {"value": 2.2, "unit": "V"}
